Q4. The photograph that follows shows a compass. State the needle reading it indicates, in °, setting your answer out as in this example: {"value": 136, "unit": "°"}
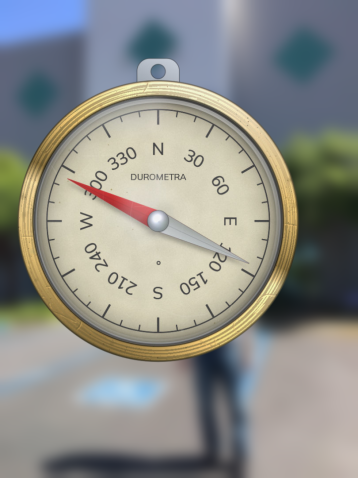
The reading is {"value": 295, "unit": "°"}
